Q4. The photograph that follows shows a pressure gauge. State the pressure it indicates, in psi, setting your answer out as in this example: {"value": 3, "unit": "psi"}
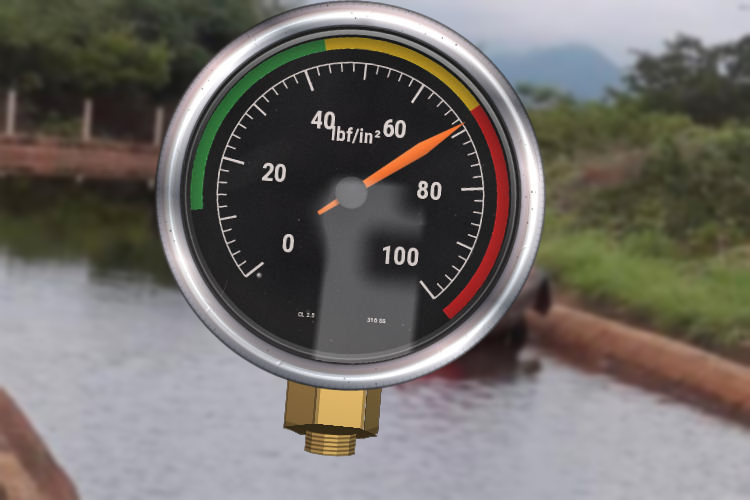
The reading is {"value": 69, "unit": "psi"}
